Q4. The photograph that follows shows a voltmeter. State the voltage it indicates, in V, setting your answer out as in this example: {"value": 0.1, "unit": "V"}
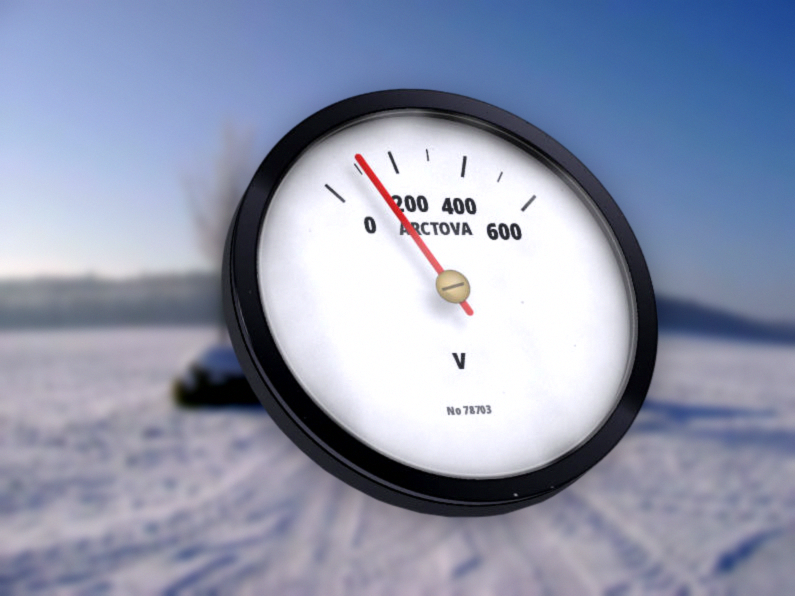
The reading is {"value": 100, "unit": "V"}
